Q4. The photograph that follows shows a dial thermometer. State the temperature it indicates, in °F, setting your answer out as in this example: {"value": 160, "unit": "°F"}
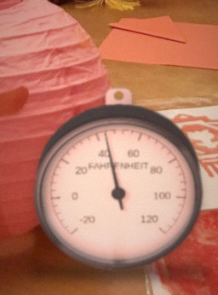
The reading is {"value": 44, "unit": "°F"}
